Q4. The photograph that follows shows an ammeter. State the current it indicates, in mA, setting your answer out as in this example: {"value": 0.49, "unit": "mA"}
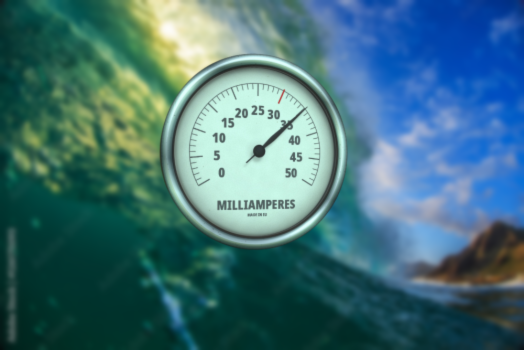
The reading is {"value": 35, "unit": "mA"}
